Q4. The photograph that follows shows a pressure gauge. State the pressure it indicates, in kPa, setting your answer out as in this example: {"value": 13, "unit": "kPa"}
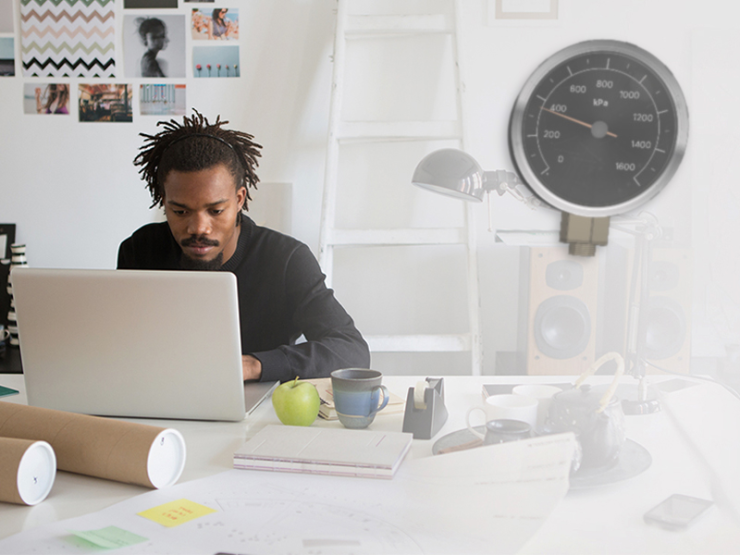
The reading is {"value": 350, "unit": "kPa"}
